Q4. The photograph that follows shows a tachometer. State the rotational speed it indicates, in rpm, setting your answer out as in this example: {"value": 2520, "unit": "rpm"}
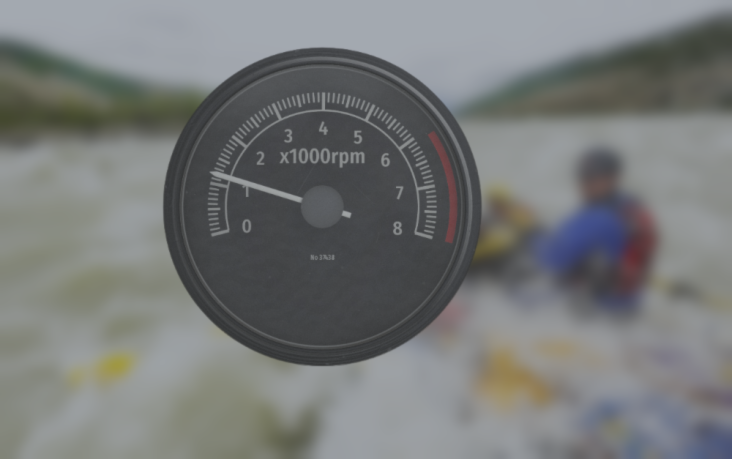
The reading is {"value": 1200, "unit": "rpm"}
